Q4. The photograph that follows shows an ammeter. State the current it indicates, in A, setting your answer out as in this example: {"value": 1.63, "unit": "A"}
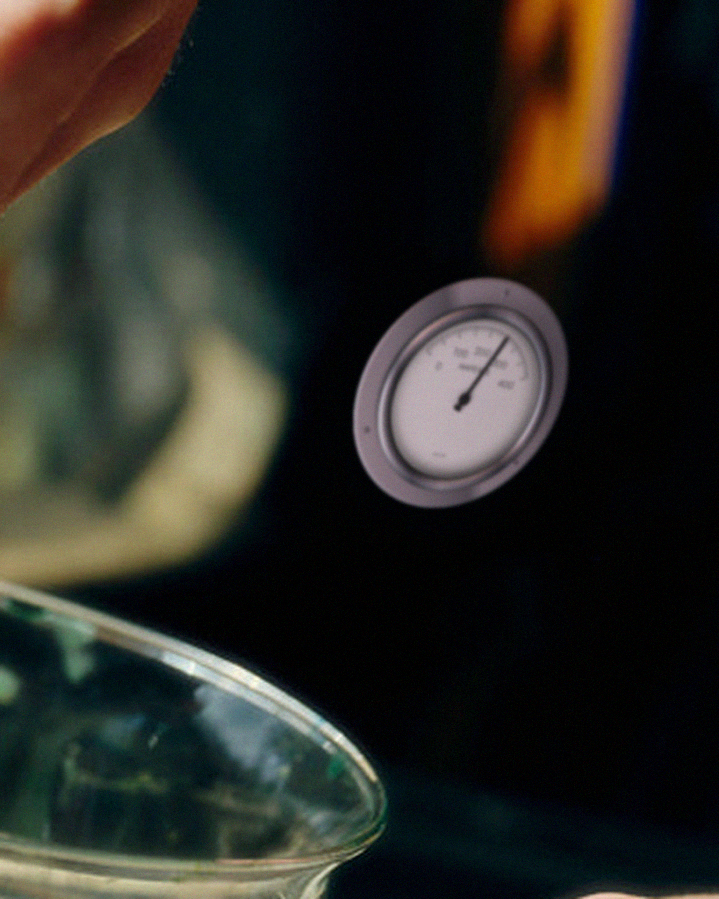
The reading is {"value": 250, "unit": "A"}
